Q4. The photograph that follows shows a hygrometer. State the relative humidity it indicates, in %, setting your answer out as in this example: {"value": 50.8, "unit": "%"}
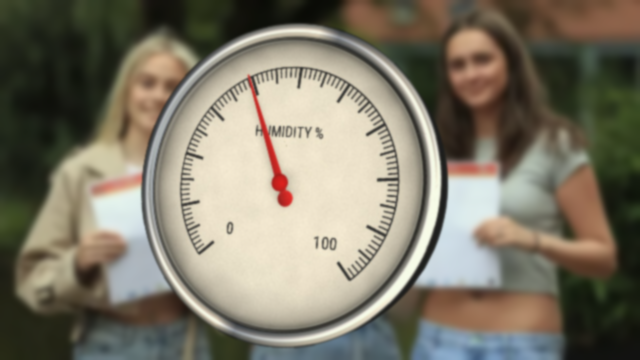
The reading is {"value": 40, "unit": "%"}
